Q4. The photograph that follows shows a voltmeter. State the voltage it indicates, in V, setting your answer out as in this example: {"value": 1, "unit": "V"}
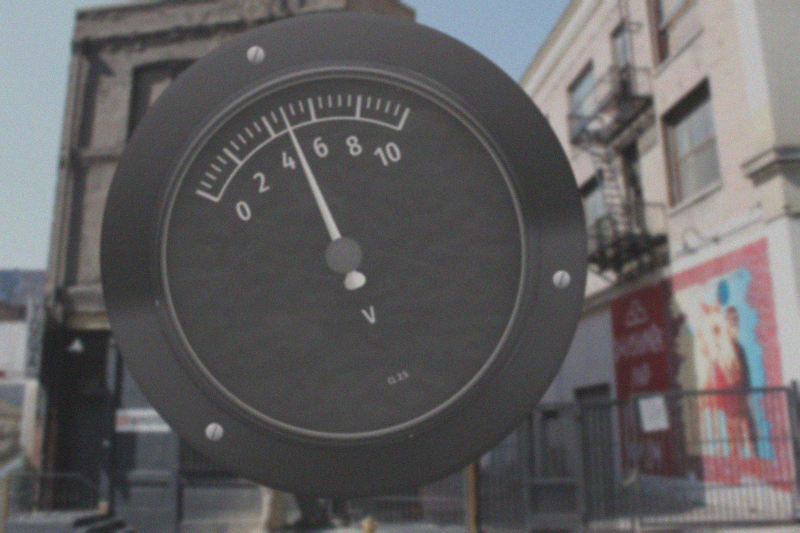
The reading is {"value": 4.8, "unit": "V"}
